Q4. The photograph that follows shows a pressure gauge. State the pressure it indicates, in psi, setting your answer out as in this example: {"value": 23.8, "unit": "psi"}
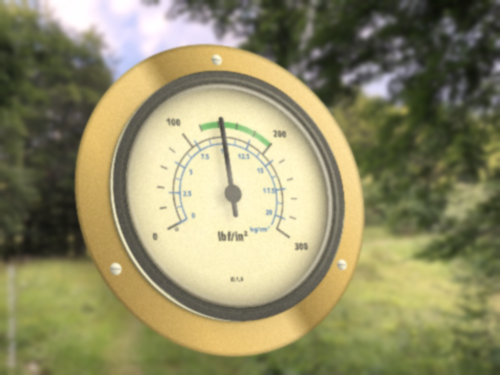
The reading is {"value": 140, "unit": "psi"}
